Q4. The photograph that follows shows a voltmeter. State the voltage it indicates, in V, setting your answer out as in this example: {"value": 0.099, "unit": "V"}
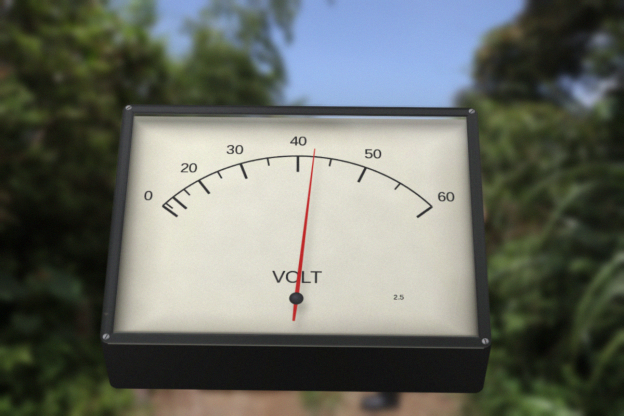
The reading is {"value": 42.5, "unit": "V"}
